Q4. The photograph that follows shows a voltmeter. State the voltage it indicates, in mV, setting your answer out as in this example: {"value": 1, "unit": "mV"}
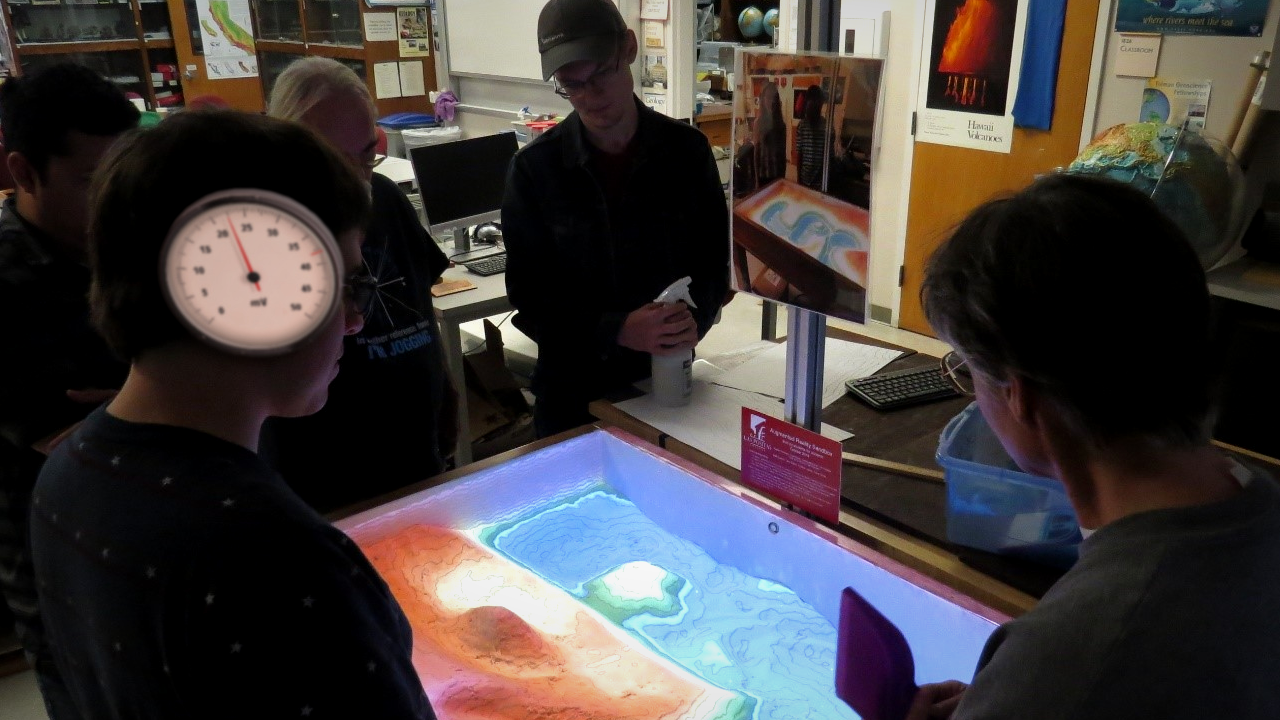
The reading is {"value": 22.5, "unit": "mV"}
